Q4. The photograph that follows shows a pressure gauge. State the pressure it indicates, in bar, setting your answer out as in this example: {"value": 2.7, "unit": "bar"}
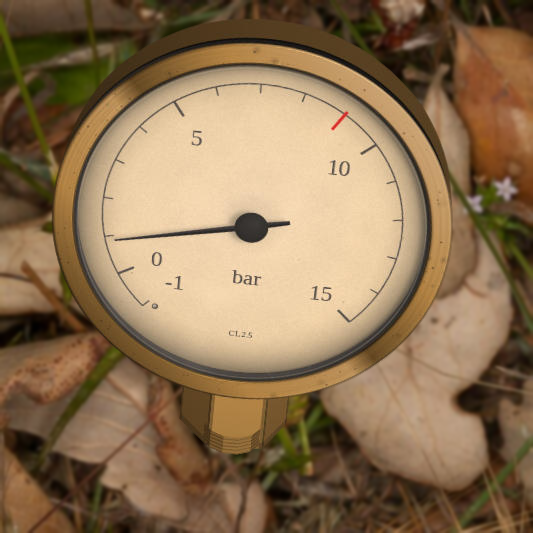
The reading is {"value": 1, "unit": "bar"}
